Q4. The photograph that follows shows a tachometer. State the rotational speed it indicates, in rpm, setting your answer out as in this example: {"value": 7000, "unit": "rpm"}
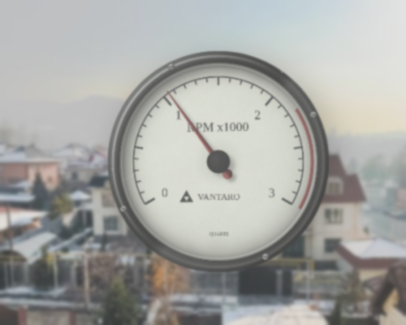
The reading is {"value": 1050, "unit": "rpm"}
